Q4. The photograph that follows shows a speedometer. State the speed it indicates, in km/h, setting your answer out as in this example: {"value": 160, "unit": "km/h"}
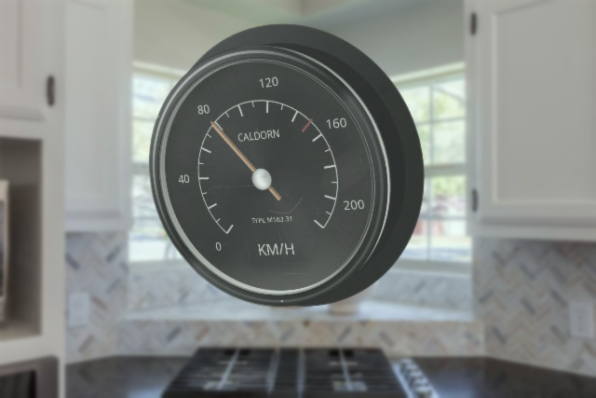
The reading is {"value": 80, "unit": "km/h"}
